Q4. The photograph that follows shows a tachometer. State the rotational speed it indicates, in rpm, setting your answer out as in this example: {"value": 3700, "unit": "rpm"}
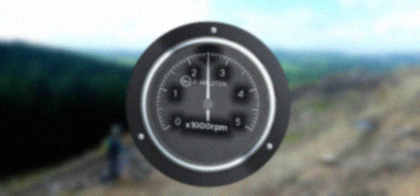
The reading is {"value": 2500, "unit": "rpm"}
